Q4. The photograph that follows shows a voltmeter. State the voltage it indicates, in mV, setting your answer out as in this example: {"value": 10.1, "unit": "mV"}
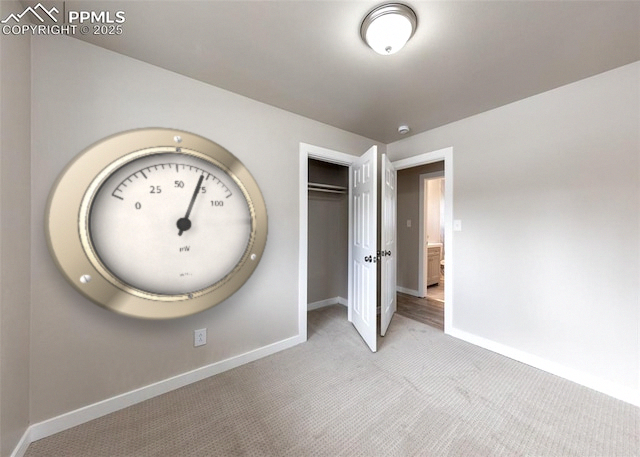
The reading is {"value": 70, "unit": "mV"}
